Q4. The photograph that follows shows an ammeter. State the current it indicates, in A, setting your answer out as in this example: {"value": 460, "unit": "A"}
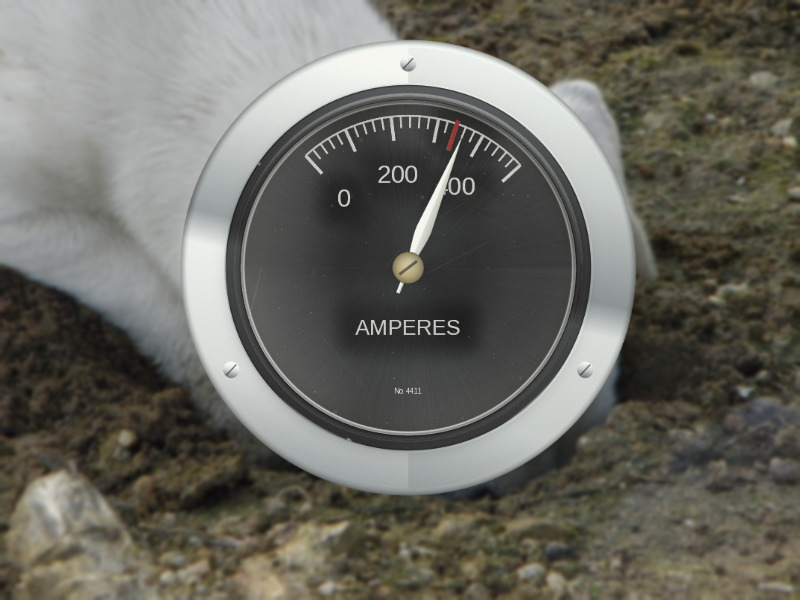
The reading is {"value": 360, "unit": "A"}
